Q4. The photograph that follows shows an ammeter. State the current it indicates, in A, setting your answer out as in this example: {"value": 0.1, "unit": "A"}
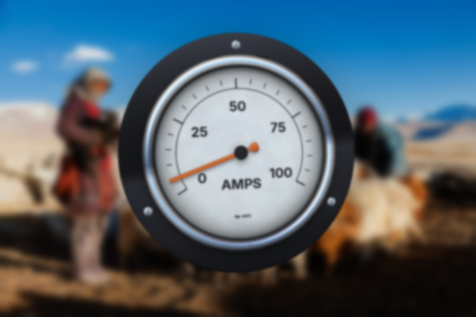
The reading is {"value": 5, "unit": "A"}
